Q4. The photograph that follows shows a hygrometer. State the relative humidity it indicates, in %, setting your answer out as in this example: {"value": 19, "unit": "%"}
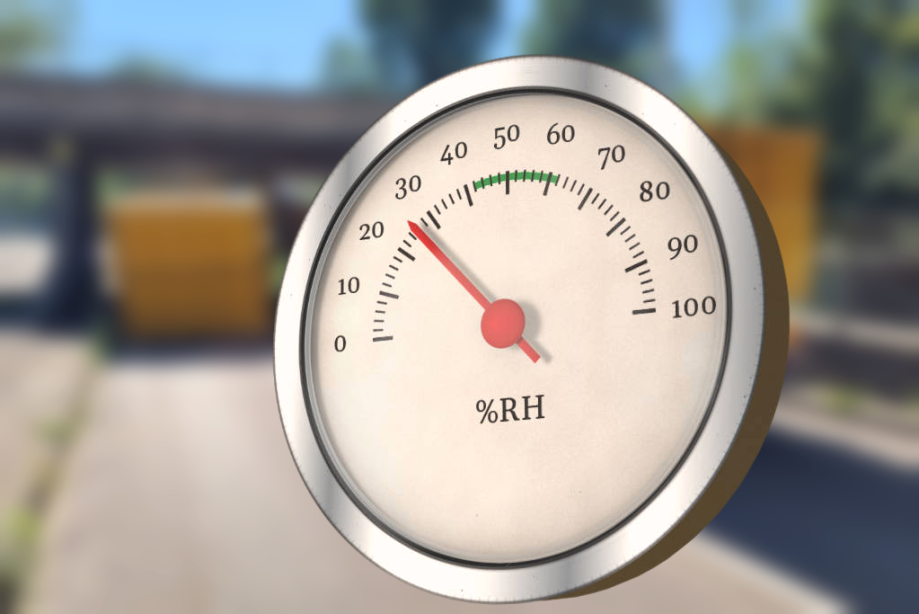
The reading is {"value": 26, "unit": "%"}
